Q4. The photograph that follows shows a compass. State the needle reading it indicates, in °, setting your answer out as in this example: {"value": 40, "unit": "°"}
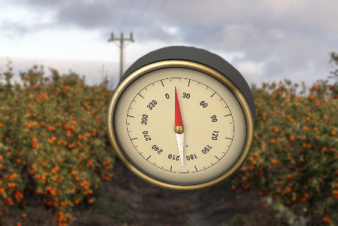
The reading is {"value": 15, "unit": "°"}
